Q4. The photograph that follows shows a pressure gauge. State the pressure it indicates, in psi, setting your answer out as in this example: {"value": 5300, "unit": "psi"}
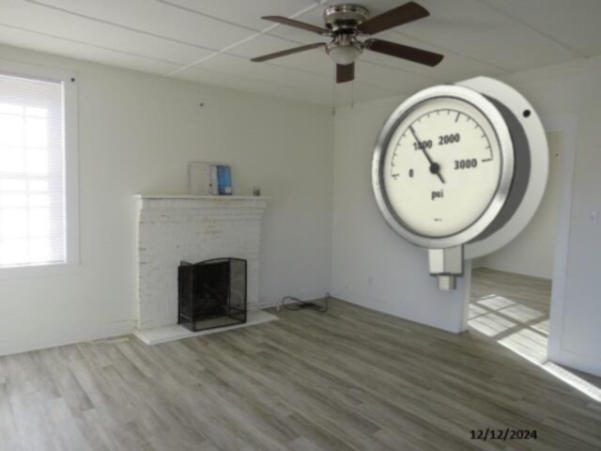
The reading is {"value": 1000, "unit": "psi"}
